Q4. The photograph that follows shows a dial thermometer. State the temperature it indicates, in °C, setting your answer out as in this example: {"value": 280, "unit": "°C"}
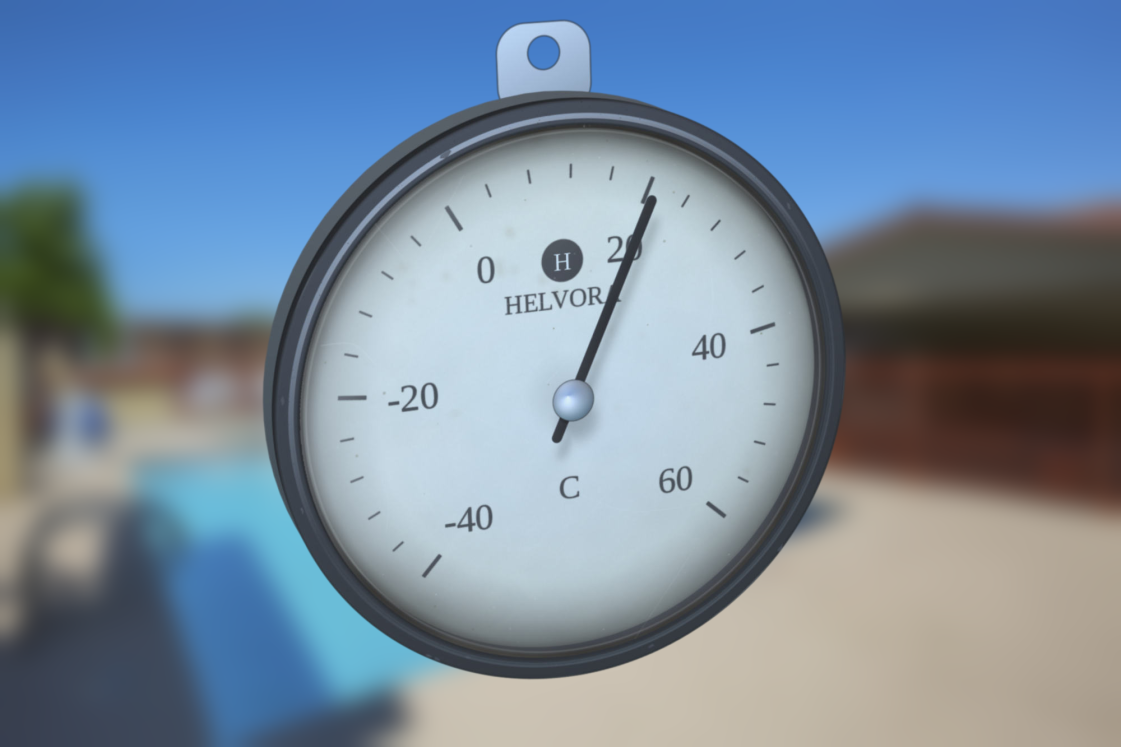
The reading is {"value": 20, "unit": "°C"}
